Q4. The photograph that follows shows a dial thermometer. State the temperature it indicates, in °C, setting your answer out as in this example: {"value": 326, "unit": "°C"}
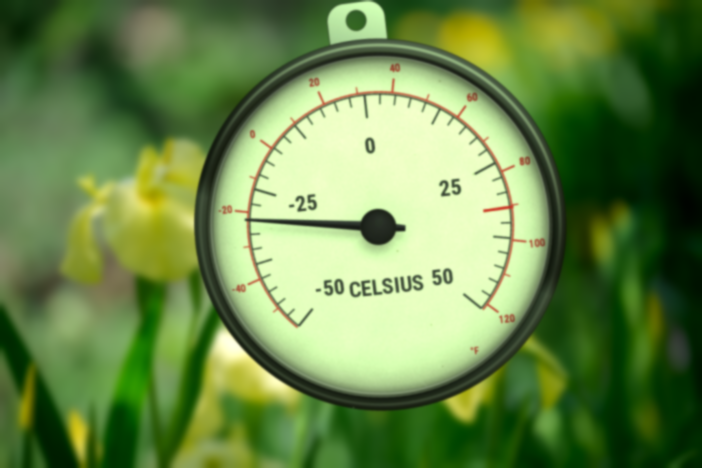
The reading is {"value": -30, "unit": "°C"}
